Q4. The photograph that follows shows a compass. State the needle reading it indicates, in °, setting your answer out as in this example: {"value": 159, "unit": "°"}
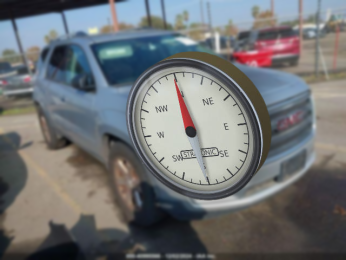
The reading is {"value": 0, "unit": "°"}
